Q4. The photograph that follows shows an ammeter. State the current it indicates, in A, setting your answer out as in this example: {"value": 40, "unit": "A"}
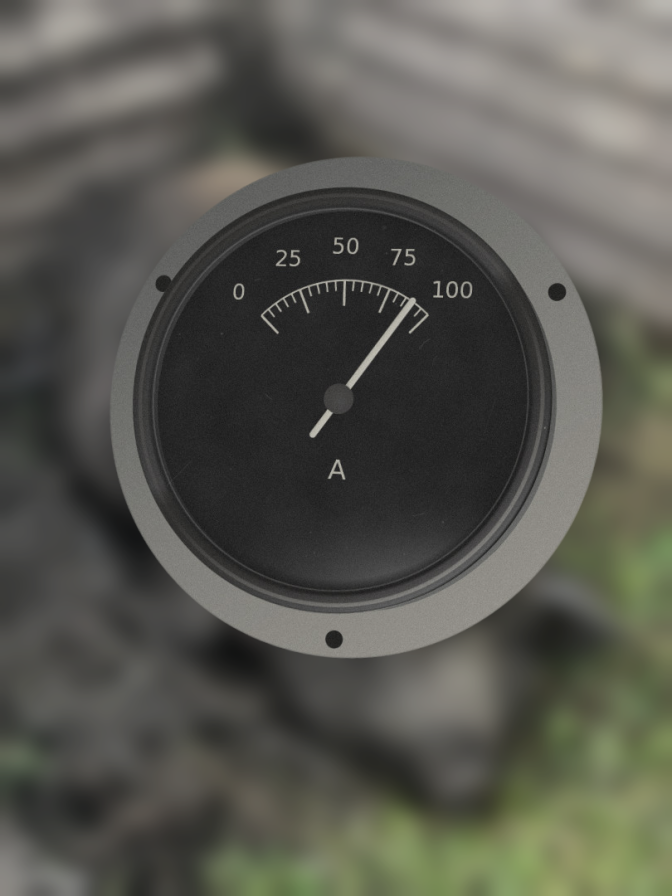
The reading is {"value": 90, "unit": "A"}
